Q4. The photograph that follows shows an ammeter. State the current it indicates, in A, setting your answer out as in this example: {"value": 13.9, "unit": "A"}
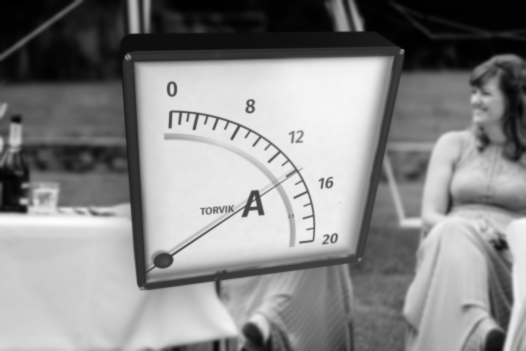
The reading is {"value": 14, "unit": "A"}
